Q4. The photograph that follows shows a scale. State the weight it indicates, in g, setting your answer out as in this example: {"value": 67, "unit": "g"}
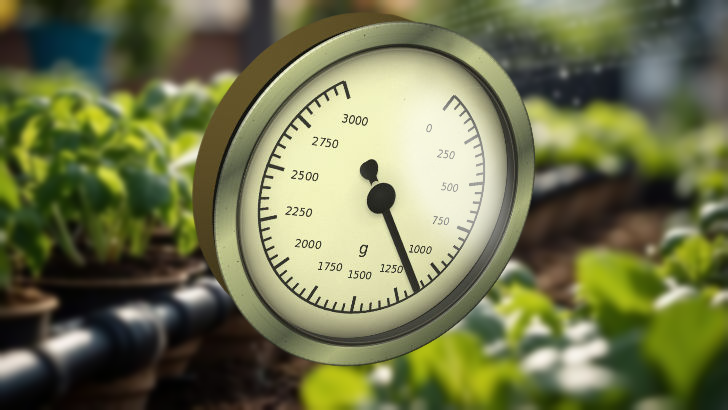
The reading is {"value": 1150, "unit": "g"}
